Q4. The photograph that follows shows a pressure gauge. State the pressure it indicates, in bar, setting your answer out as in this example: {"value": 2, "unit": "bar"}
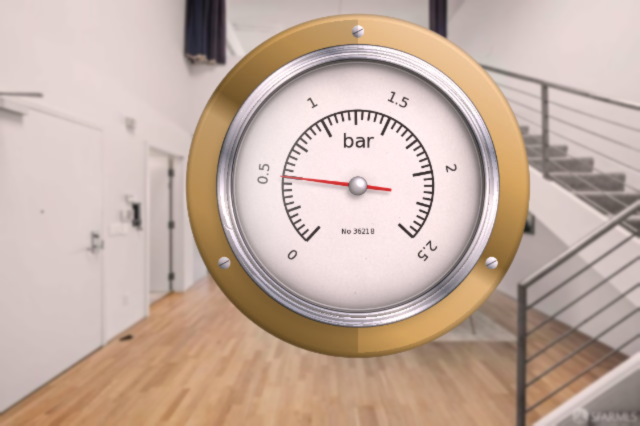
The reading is {"value": 0.5, "unit": "bar"}
